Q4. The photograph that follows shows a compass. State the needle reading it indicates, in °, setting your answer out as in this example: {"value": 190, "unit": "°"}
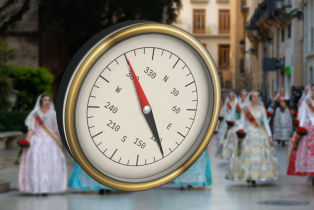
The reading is {"value": 300, "unit": "°"}
